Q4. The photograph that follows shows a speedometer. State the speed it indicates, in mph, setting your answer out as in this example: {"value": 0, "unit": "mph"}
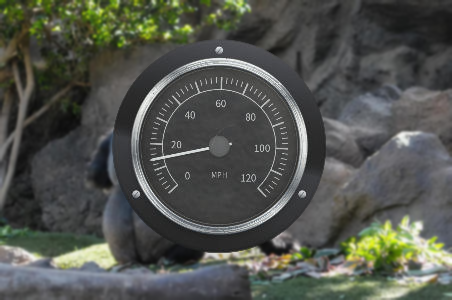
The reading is {"value": 14, "unit": "mph"}
